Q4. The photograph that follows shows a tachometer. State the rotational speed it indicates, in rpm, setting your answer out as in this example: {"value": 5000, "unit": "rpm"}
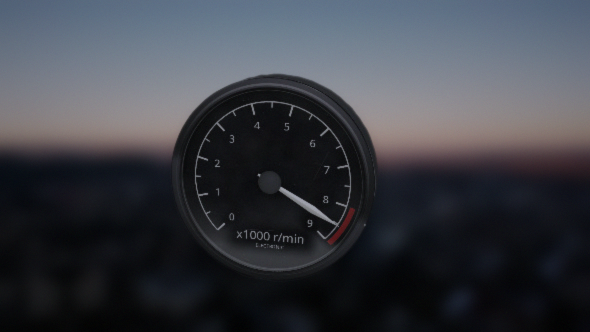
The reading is {"value": 8500, "unit": "rpm"}
